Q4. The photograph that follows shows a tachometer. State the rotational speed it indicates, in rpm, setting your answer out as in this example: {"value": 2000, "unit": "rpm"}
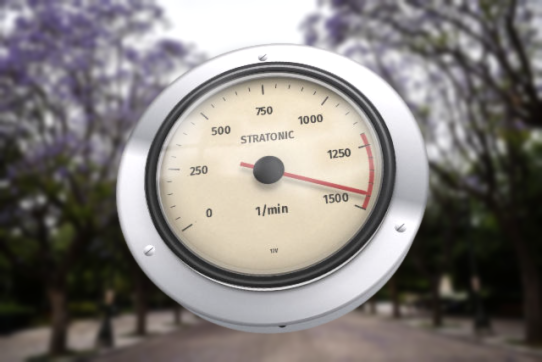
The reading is {"value": 1450, "unit": "rpm"}
